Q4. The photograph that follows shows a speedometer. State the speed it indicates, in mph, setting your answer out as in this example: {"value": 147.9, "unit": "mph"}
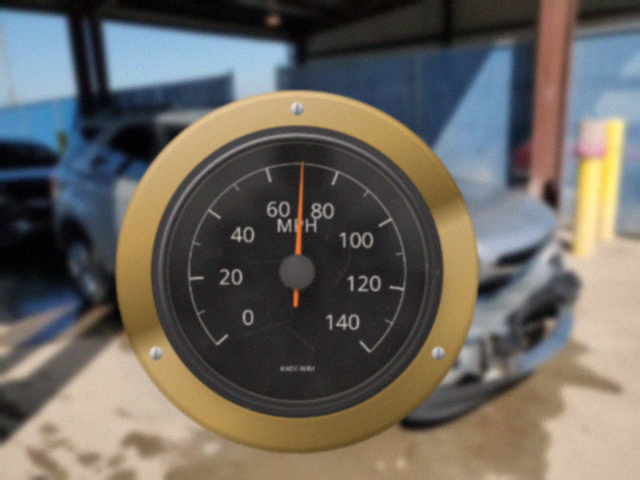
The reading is {"value": 70, "unit": "mph"}
